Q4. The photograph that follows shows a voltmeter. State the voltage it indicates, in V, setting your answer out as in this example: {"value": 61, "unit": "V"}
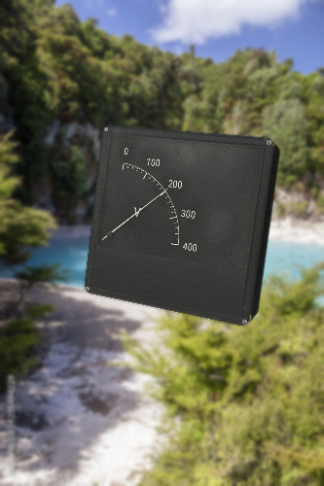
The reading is {"value": 200, "unit": "V"}
